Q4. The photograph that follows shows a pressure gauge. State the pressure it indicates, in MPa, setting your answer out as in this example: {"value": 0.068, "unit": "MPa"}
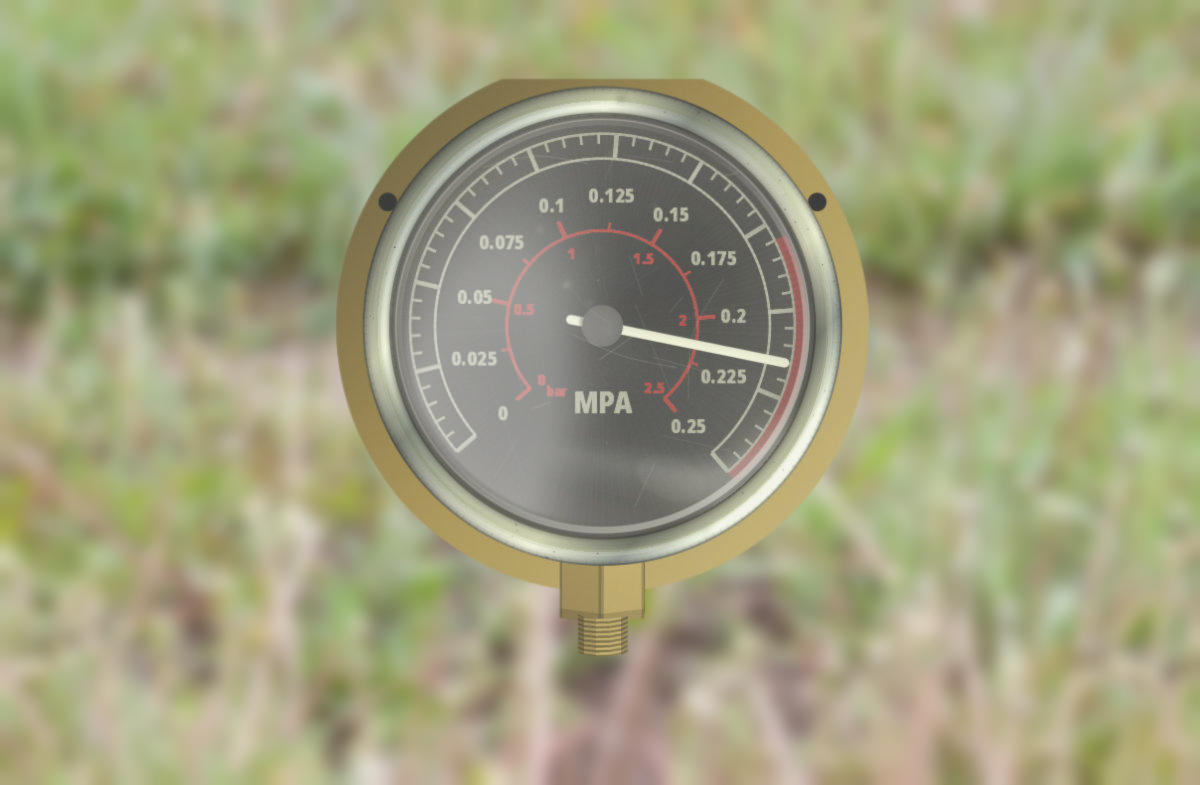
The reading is {"value": 0.215, "unit": "MPa"}
